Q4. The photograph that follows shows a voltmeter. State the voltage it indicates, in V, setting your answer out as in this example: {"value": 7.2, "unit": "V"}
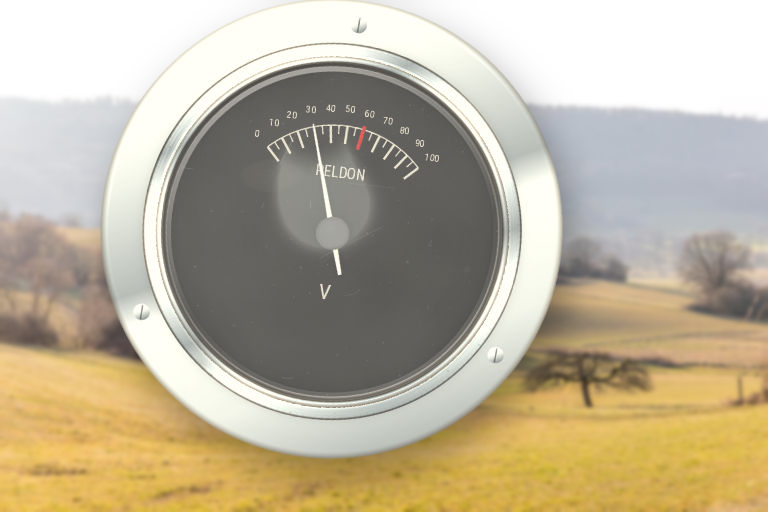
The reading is {"value": 30, "unit": "V"}
